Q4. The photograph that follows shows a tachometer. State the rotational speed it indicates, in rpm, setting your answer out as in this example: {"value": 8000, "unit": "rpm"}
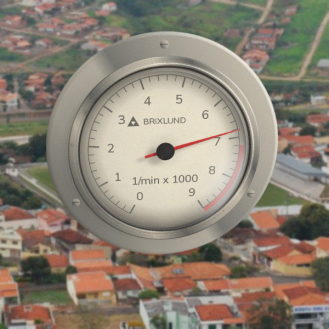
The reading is {"value": 6800, "unit": "rpm"}
